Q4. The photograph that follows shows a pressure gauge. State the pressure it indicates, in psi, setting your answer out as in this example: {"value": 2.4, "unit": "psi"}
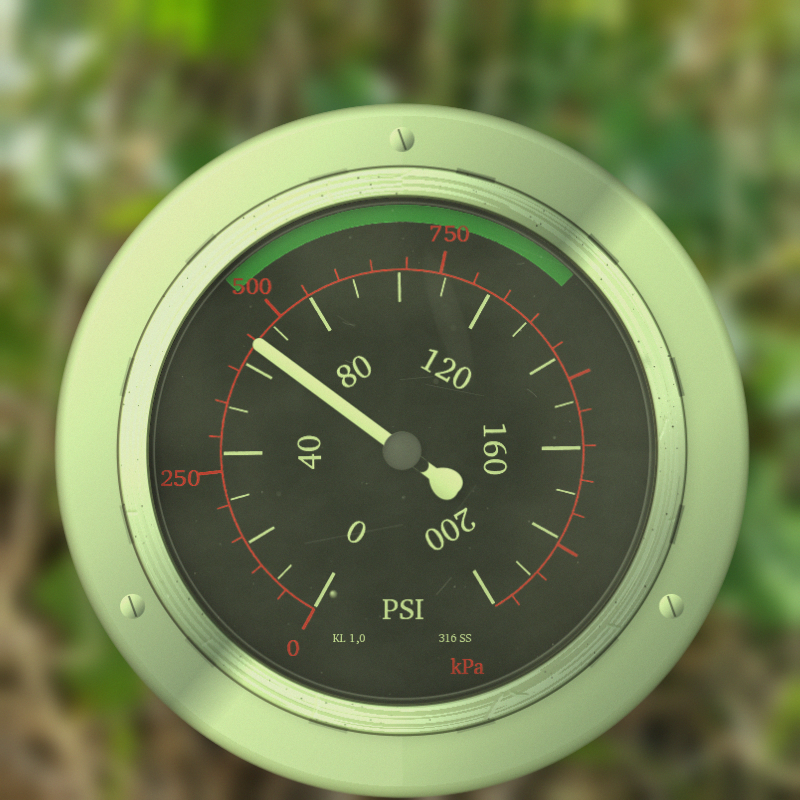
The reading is {"value": 65, "unit": "psi"}
